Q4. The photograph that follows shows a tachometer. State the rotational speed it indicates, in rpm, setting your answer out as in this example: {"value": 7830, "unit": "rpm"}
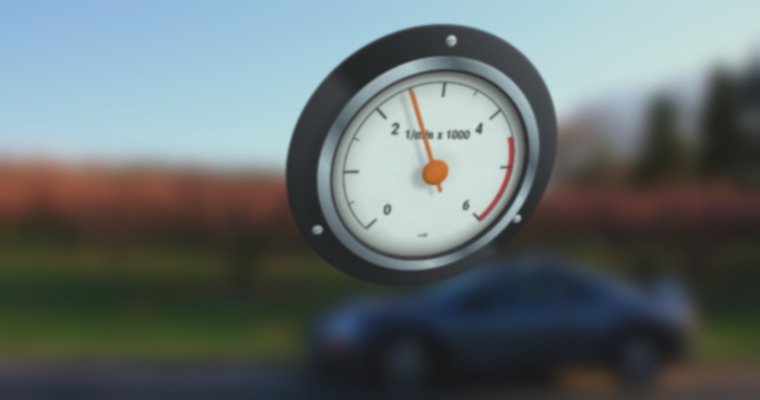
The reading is {"value": 2500, "unit": "rpm"}
